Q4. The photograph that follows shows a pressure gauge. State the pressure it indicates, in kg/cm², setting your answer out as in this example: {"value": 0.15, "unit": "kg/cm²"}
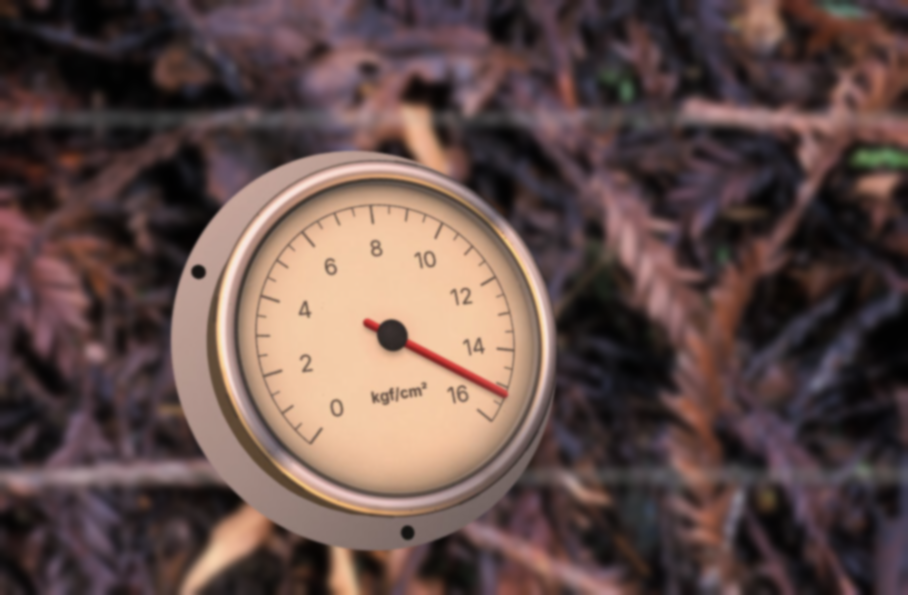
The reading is {"value": 15.25, "unit": "kg/cm²"}
